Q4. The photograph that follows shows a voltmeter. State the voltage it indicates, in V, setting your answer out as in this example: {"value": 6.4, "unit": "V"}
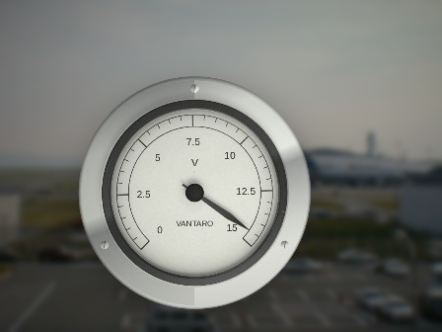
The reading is {"value": 14.5, "unit": "V"}
